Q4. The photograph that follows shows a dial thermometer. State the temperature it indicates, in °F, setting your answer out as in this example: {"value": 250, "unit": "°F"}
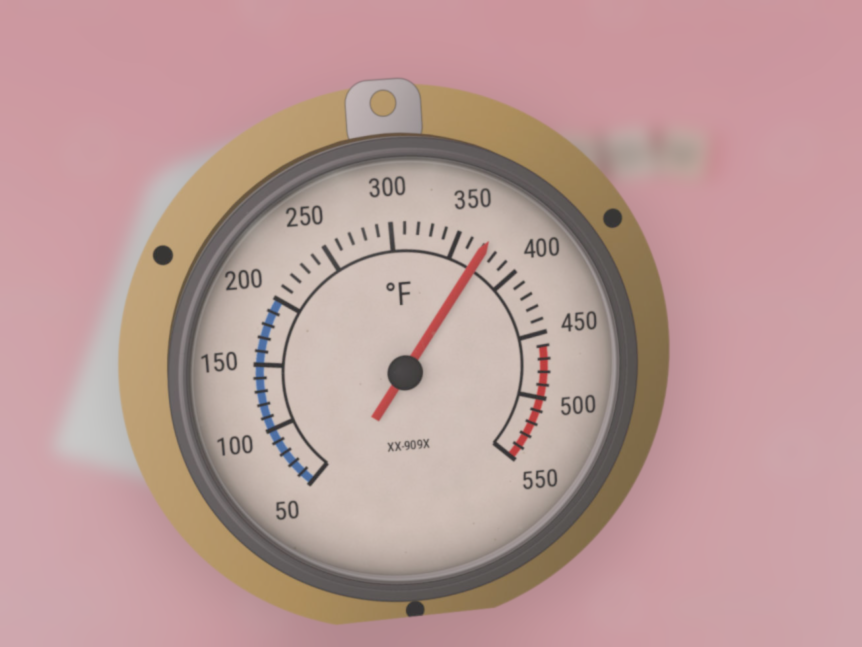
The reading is {"value": 370, "unit": "°F"}
